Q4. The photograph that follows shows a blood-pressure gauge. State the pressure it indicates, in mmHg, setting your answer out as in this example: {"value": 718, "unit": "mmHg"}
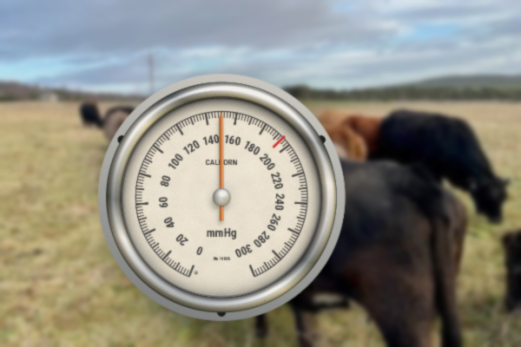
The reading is {"value": 150, "unit": "mmHg"}
